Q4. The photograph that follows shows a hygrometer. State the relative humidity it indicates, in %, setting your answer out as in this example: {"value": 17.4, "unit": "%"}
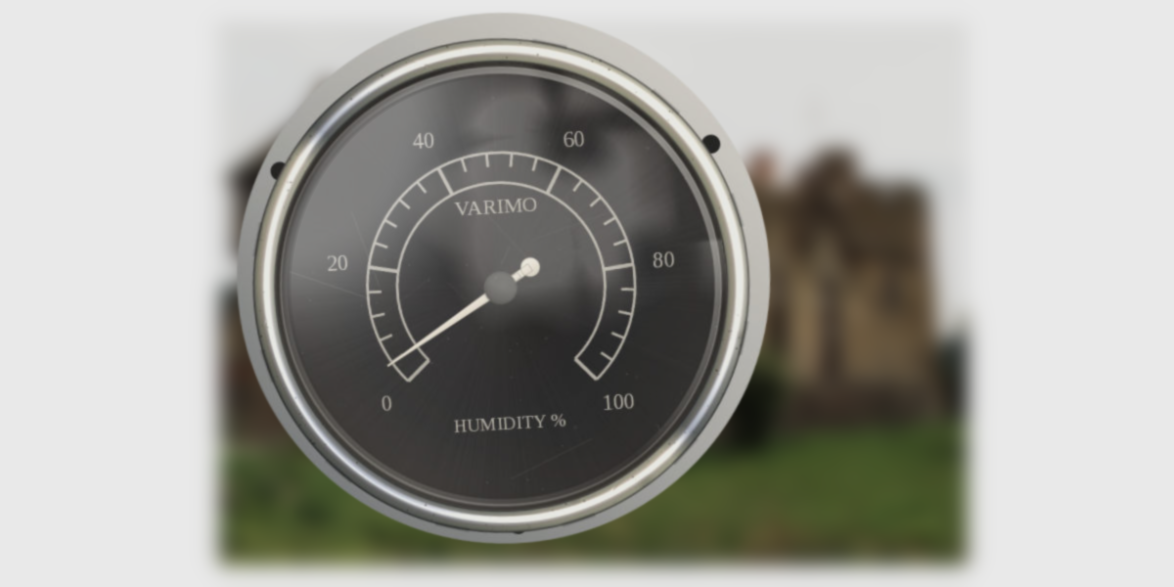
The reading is {"value": 4, "unit": "%"}
